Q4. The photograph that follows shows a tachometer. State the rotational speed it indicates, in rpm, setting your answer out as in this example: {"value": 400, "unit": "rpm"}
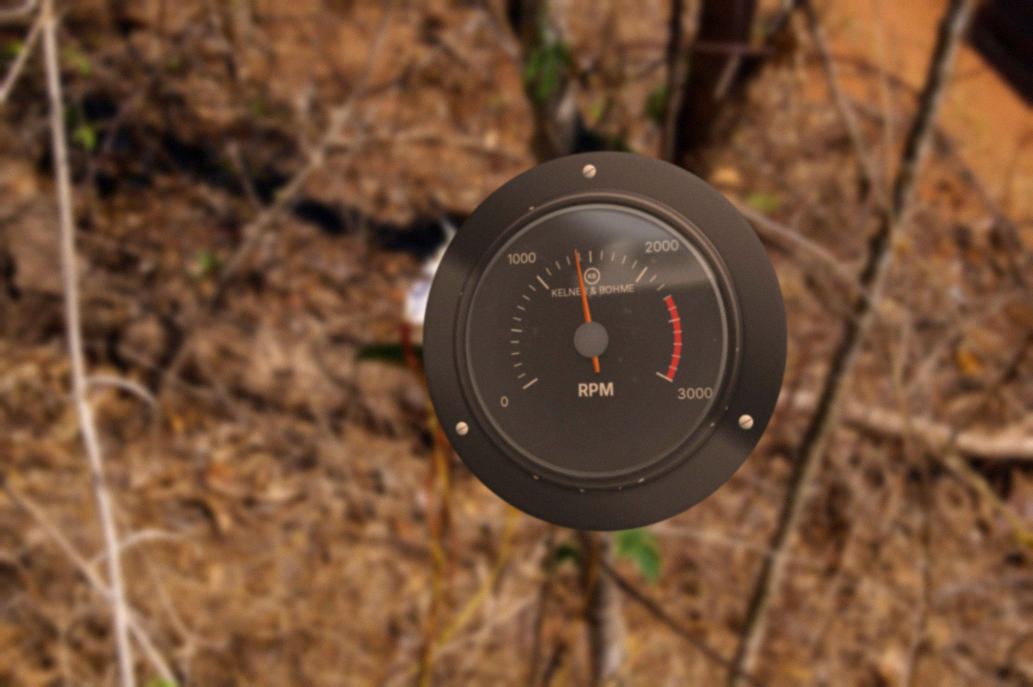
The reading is {"value": 1400, "unit": "rpm"}
